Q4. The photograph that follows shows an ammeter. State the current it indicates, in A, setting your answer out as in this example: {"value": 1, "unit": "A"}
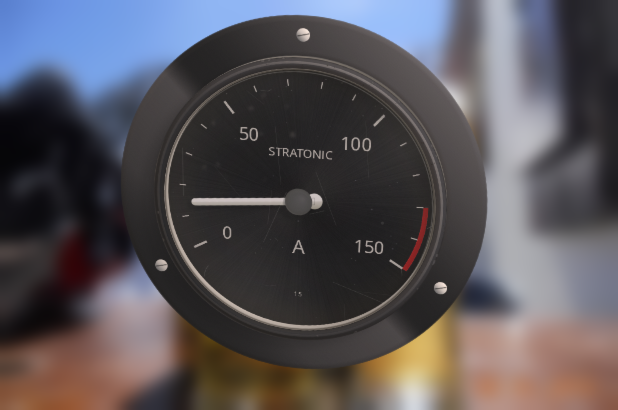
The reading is {"value": 15, "unit": "A"}
